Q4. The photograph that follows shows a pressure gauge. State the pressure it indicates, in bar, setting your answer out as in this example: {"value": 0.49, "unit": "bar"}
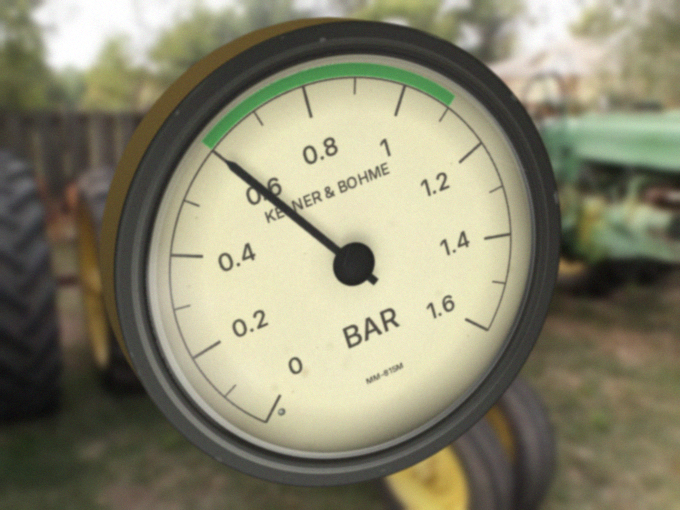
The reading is {"value": 0.6, "unit": "bar"}
